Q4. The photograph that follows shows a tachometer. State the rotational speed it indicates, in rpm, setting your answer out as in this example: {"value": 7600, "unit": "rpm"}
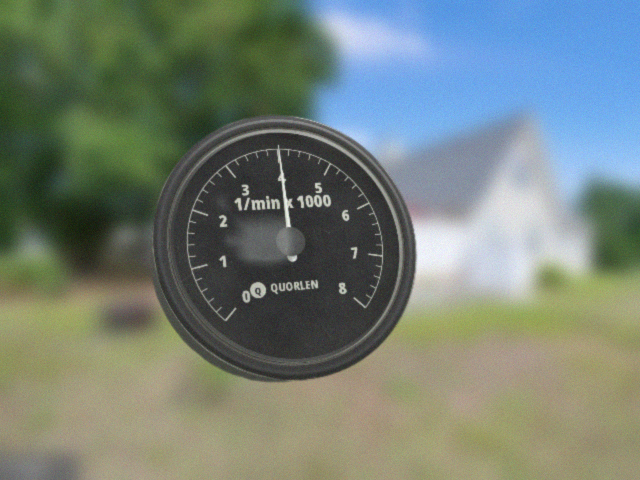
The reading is {"value": 4000, "unit": "rpm"}
